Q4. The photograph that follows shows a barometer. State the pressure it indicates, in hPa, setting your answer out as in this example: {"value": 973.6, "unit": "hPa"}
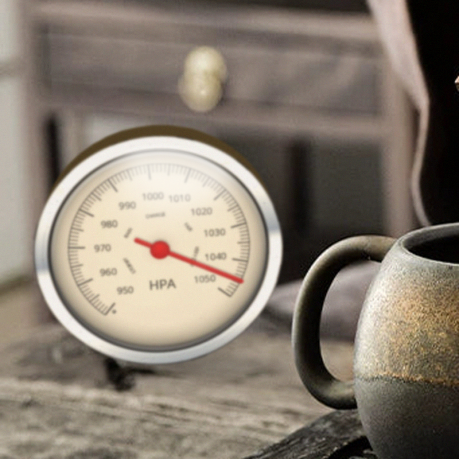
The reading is {"value": 1045, "unit": "hPa"}
